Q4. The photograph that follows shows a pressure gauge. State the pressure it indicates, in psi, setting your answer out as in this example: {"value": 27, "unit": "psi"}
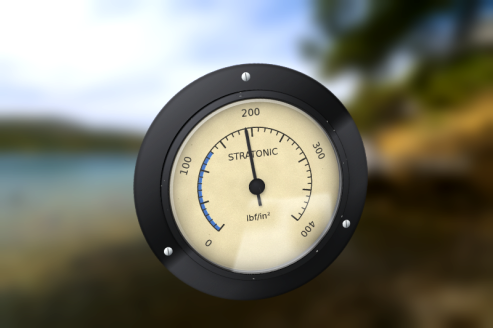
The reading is {"value": 190, "unit": "psi"}
